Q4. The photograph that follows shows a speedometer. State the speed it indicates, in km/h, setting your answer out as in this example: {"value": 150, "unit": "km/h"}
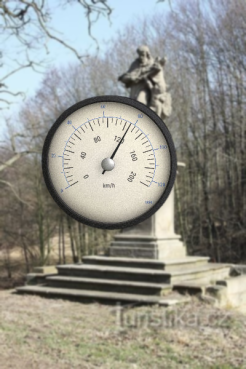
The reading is {"value": 125, "unit": "km/h"}
